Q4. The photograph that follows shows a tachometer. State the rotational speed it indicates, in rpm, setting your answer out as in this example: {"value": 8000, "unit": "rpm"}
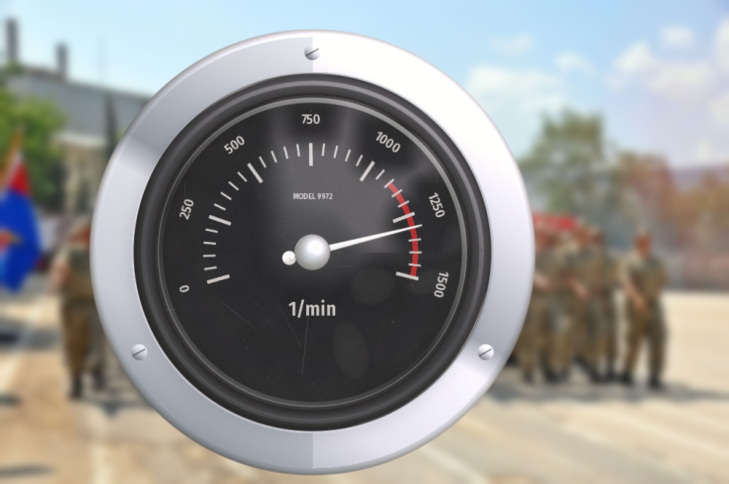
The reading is {"value": 1300, "unit": "rpm"}
